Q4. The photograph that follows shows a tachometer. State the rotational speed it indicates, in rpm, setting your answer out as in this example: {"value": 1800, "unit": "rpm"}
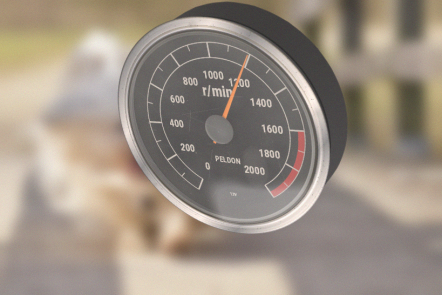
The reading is {"value": 1200, "unit": "rpm"}
